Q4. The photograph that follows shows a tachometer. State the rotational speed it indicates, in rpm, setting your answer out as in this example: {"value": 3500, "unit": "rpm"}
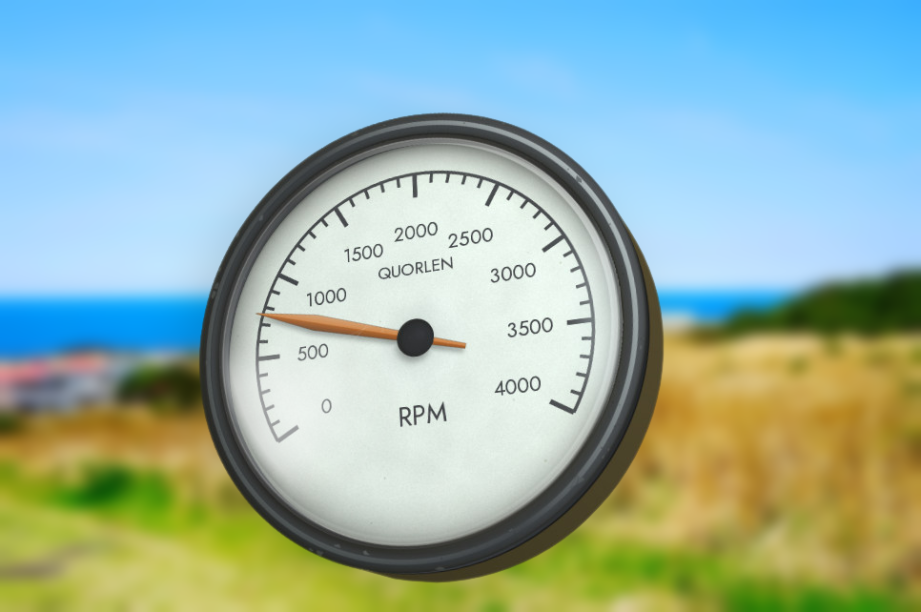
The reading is {"value": 750, "unit": "rpm"}
